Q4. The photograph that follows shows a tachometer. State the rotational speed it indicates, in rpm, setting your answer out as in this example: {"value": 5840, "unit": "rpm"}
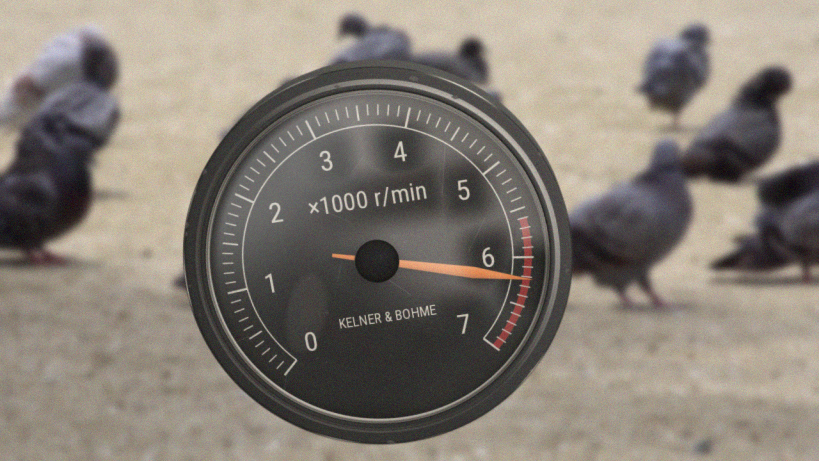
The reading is {"value": 6200, "unit": "rpm"}
